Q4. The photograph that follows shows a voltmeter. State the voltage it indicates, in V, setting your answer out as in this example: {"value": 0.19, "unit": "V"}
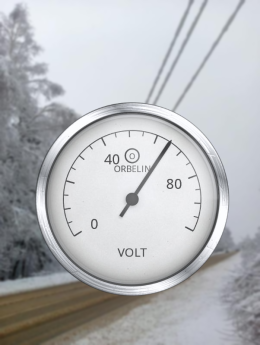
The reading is {"value": 65, "unit": "V"}
